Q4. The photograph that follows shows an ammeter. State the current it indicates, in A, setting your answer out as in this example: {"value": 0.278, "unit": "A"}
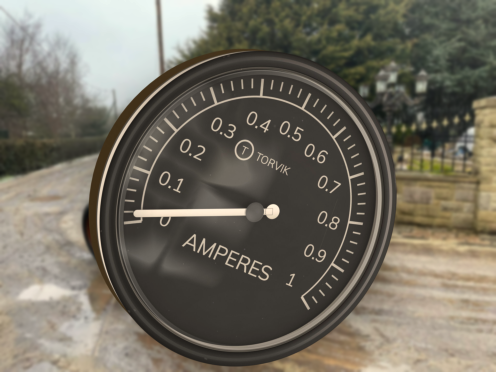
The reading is {"value": 0.02, "unit": "A"}
